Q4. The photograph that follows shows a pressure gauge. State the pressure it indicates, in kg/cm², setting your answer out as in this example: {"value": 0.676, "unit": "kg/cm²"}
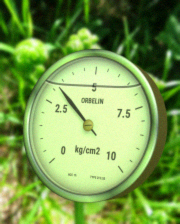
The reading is {"value": 3.25, "unit": "kg/cm²"}
